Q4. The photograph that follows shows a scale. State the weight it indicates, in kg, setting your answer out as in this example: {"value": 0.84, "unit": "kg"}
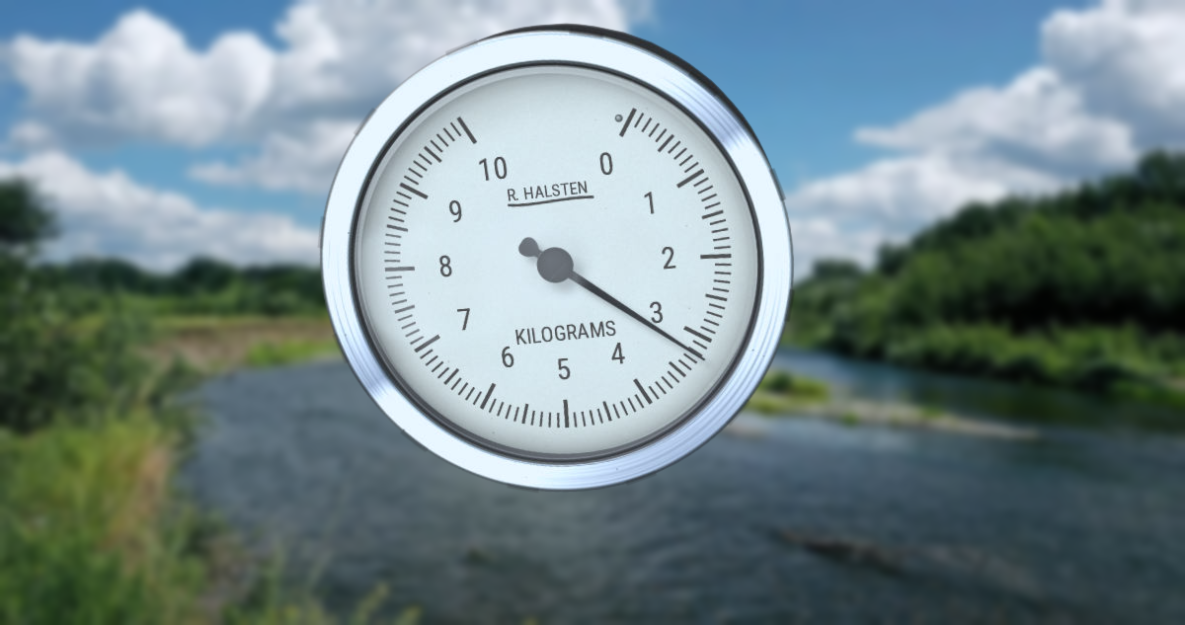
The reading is {"value": 3.2, "unit": "kg"}
